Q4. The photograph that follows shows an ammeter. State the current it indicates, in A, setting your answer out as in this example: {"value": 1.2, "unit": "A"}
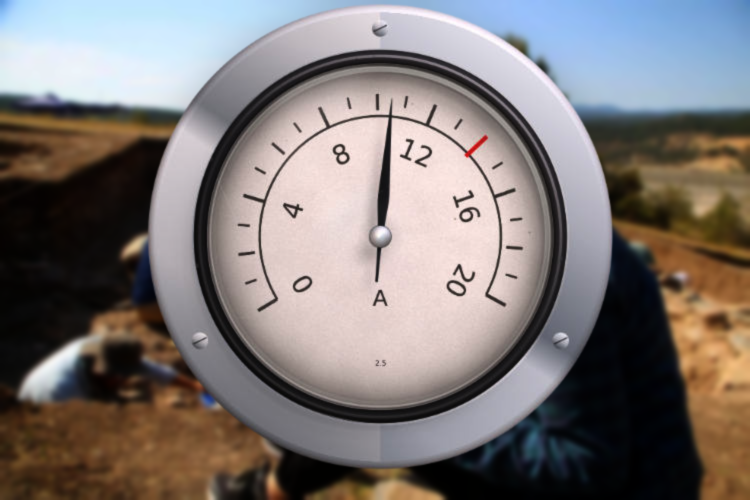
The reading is {"value": 10.5, "unit": "A"}
